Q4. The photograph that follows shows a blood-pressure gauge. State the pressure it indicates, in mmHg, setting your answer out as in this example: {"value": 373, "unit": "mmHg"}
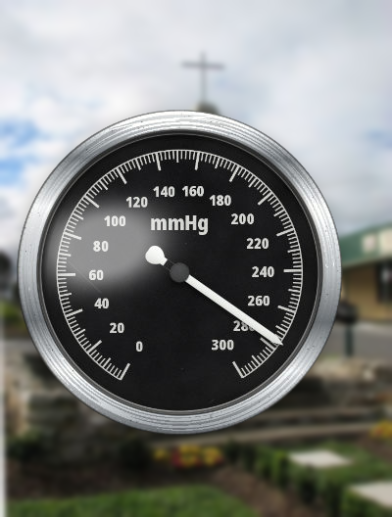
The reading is {"value": 276, "unit": "mmHg"}
